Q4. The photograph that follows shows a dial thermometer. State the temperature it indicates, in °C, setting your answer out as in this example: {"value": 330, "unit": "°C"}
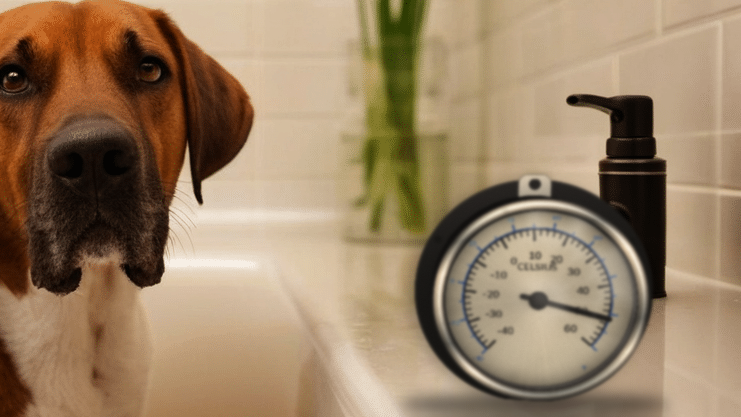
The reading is {"value": 50, "unit": "°C"}
